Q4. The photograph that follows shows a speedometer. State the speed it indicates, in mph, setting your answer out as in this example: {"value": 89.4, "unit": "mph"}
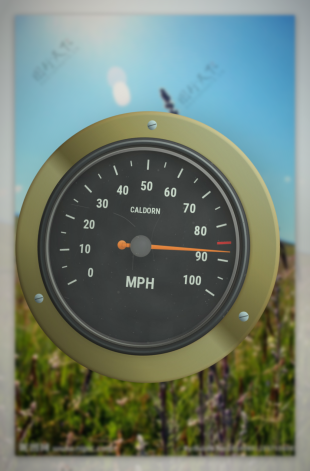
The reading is {"value": 87.5, "unit": "mph"}
